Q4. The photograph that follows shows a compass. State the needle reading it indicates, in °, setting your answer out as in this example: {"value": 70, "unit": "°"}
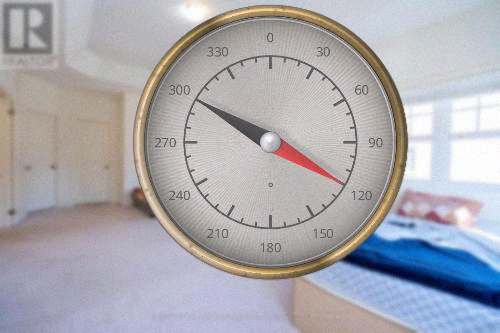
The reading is {"value": 120, "unit": "°"}
